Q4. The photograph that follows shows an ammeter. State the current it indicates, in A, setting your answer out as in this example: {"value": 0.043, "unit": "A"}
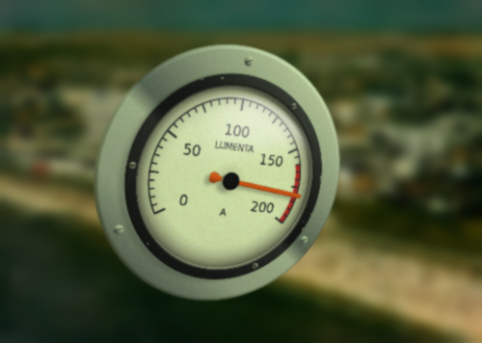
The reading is {"value": 180, "unit": "A"}
